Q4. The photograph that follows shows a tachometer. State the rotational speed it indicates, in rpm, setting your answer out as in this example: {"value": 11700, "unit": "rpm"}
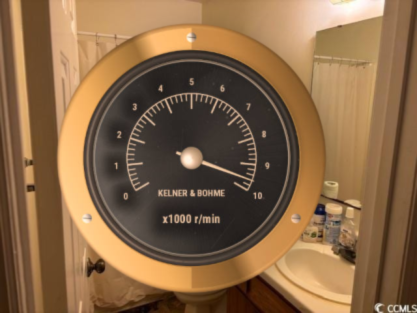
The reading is {"value": 9600, "unit": "rpm"}
